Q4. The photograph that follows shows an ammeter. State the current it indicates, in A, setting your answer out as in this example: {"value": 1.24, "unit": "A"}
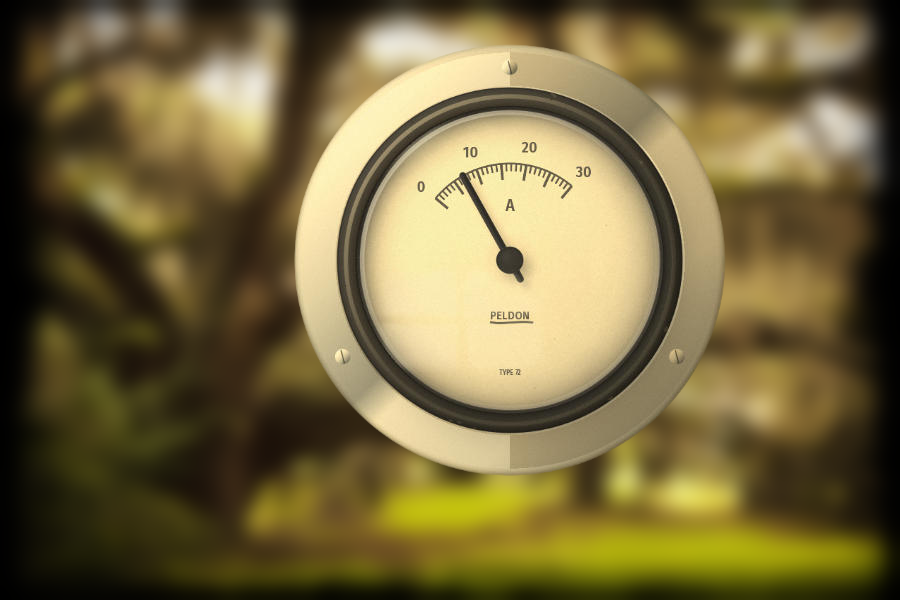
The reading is {"value": 7, "unit": "A"}
